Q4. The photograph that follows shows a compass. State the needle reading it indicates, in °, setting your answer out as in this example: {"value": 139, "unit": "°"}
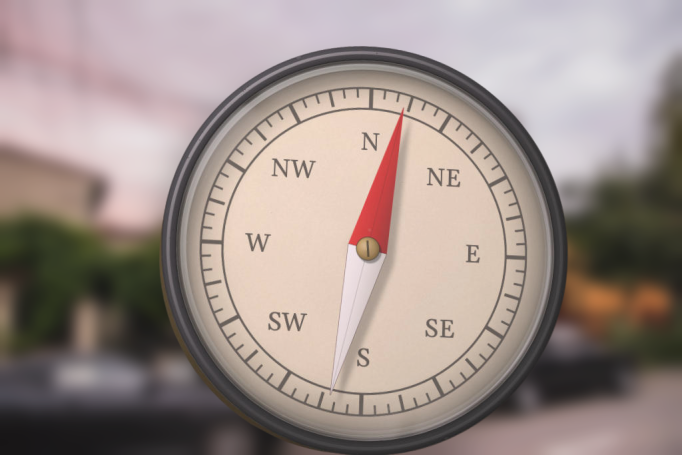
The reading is {"value": 12.5, "unit": "°"}
